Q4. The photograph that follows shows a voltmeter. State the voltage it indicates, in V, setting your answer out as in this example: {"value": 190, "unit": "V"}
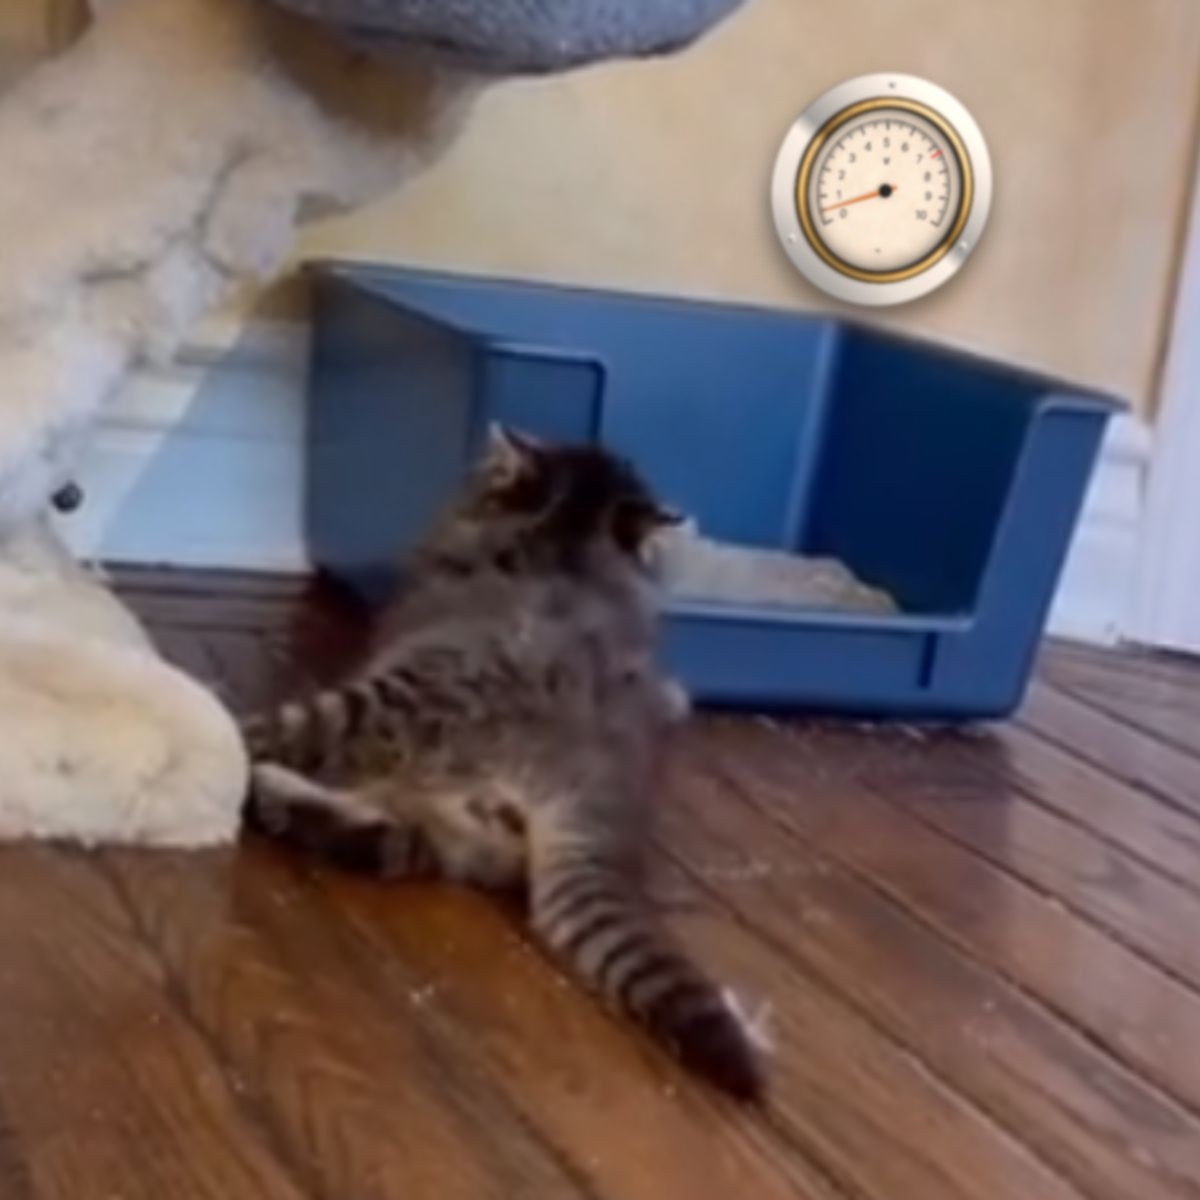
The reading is {"value": 0.5, "unit": "V"}
